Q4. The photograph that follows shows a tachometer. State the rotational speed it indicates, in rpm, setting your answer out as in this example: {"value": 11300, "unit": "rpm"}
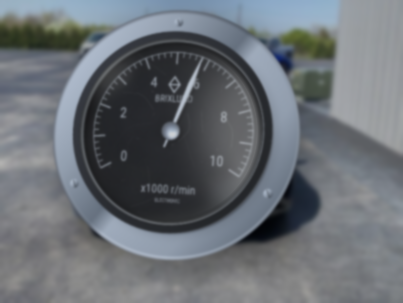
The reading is {"value": 5800, "unit": "rpm"}
